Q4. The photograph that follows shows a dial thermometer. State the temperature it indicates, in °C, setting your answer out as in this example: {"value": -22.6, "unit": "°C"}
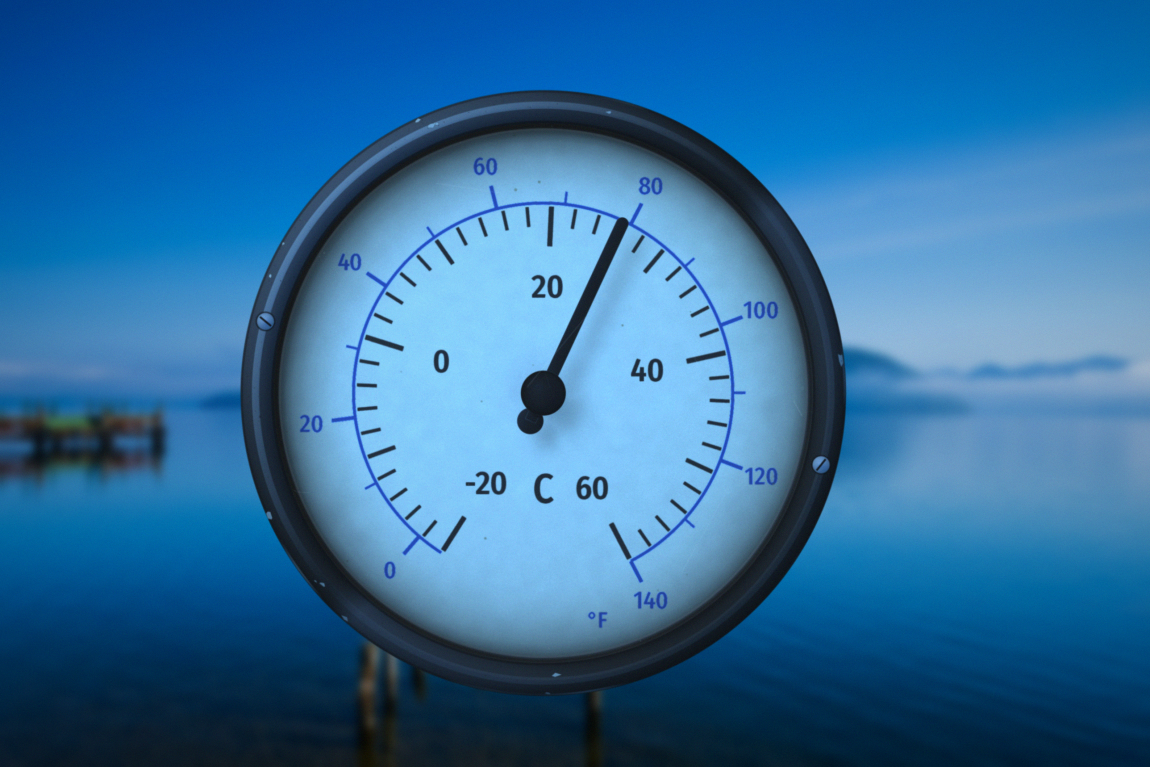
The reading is {"value": 26, "unit": "°C"}
